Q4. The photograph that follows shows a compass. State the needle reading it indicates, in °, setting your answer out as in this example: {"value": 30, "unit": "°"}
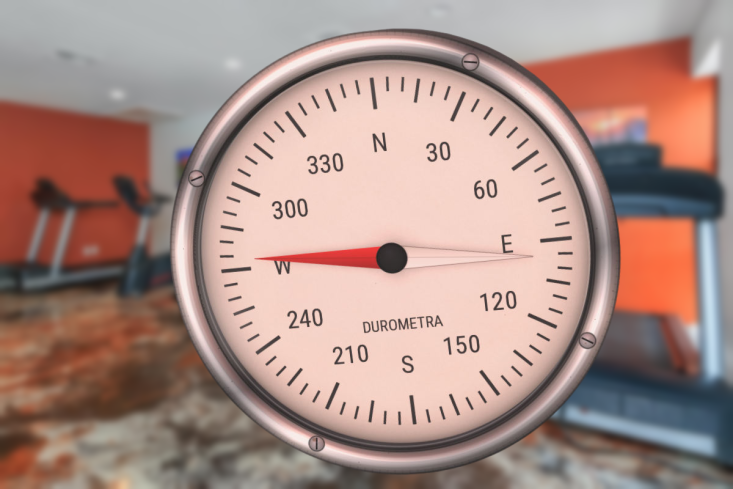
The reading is {"value": 275, "unit": "°"}
